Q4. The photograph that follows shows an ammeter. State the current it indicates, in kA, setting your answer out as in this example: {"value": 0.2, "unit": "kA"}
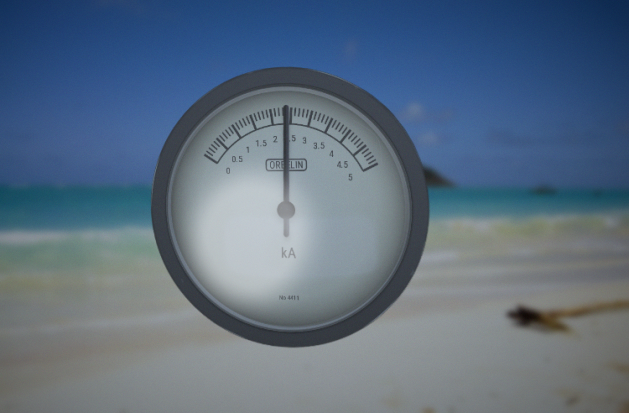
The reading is {"value": 2.4, "unit": "kA"}
